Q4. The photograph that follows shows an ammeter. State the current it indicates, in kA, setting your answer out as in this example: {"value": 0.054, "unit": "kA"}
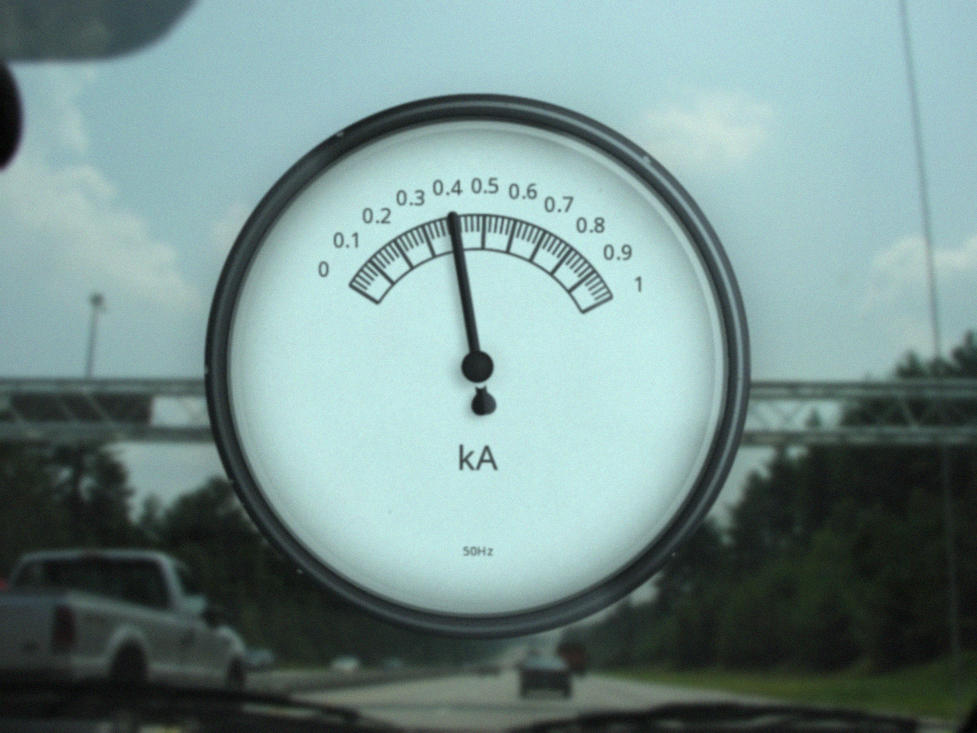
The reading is {"value": 0.4, "unit": "kA"}
